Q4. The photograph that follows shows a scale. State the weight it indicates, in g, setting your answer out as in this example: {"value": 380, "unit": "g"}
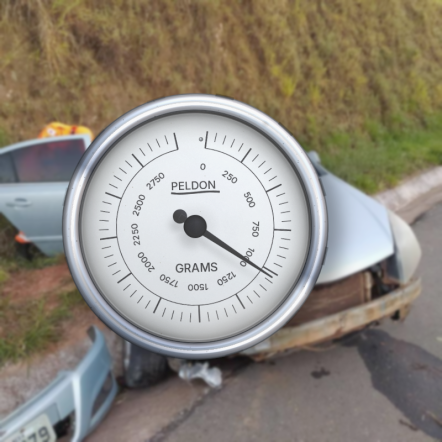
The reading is {"value": 1025, "unit": "g"}
